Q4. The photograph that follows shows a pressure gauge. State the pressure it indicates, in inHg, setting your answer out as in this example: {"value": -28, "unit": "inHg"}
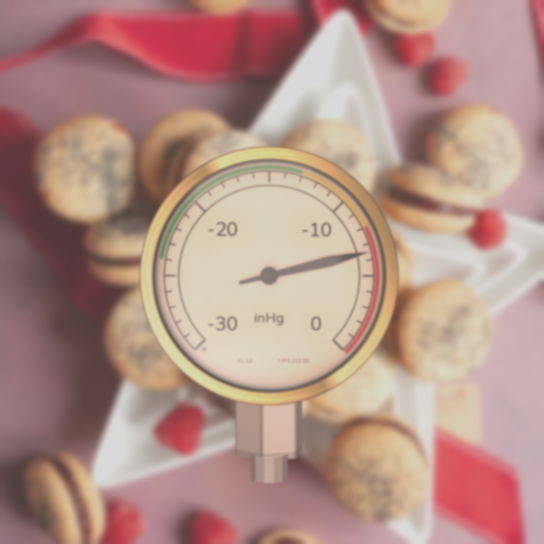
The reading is {"value": -6.5, "unit": "inHg"}
